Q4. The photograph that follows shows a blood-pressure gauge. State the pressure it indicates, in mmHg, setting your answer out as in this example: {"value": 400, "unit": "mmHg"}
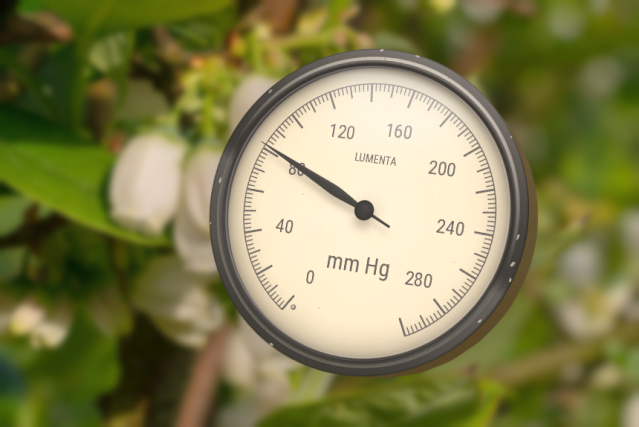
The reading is {"value": 82, "unit": "mmHg"}
